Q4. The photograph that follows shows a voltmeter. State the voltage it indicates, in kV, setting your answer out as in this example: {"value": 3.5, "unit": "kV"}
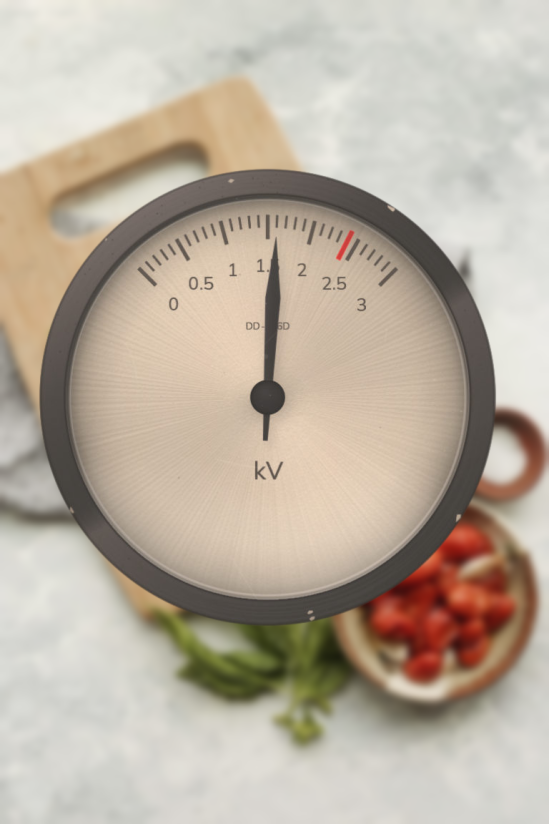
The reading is {"value": 1.6, "unit": "kV"}
